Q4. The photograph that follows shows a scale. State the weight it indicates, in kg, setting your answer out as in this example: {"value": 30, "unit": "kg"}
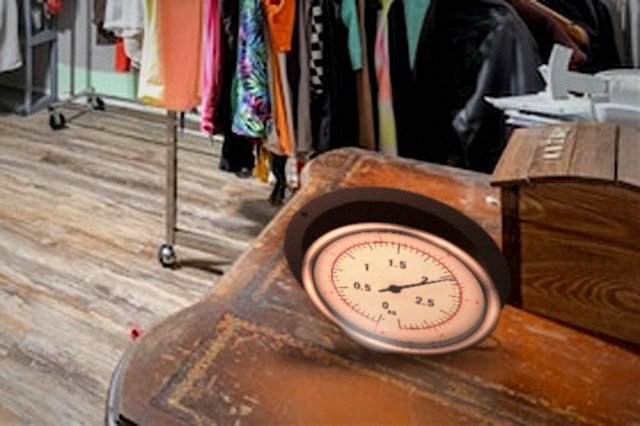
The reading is {"value": 2, "unit": "kg"}
